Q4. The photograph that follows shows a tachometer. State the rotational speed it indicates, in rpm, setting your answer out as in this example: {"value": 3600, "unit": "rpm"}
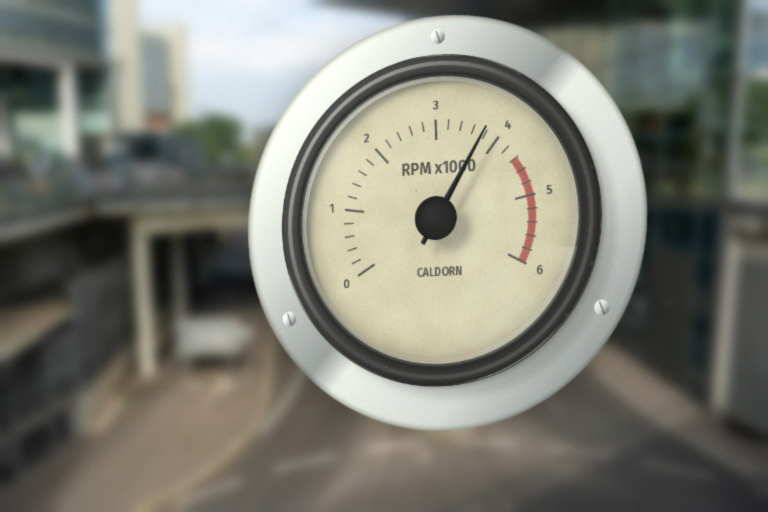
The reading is {"value": 3800, "unit": "rpm"}
